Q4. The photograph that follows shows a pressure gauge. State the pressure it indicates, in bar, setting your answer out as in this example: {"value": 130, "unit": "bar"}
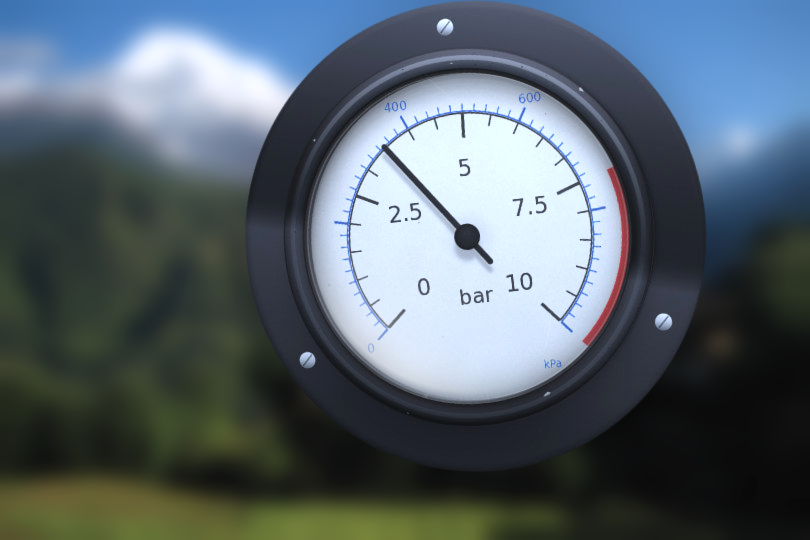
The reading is {"value": 3.5, "unit": "bar"}
